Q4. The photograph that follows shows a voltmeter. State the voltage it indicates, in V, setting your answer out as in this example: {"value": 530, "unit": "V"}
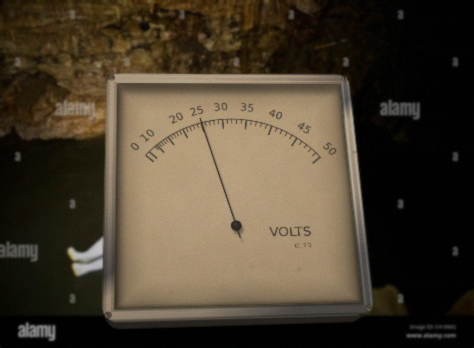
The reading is {"value": 25, "unit": "V"}
